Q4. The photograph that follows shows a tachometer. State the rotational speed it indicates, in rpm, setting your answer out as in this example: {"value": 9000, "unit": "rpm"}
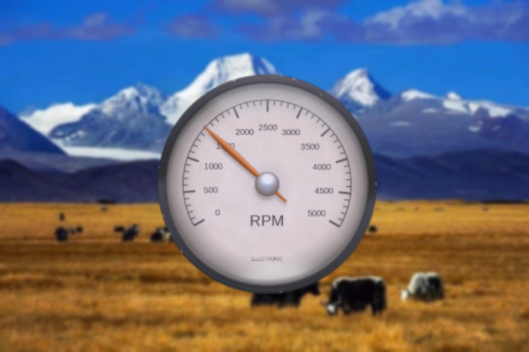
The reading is {"value": 1500, "unit": "rpm"}
